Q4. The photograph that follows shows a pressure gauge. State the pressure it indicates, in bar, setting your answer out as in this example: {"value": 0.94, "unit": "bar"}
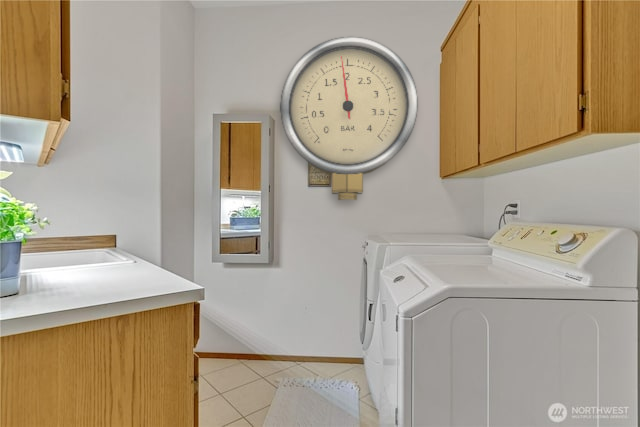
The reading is {"value": 1.9, "unit": "bar"}
